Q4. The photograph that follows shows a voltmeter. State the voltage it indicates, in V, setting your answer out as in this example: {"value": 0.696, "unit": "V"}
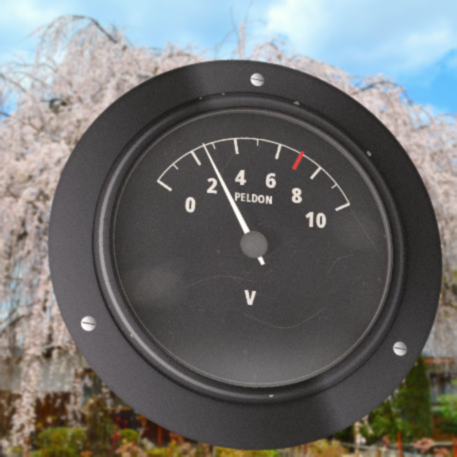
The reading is {"value": 2.5, "unit": "V"}
